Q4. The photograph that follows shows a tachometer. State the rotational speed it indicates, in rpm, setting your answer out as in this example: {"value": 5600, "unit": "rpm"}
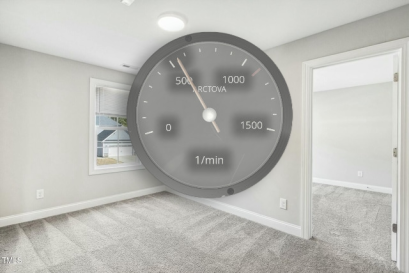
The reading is {"value": 550, "unit": "rpm"}
